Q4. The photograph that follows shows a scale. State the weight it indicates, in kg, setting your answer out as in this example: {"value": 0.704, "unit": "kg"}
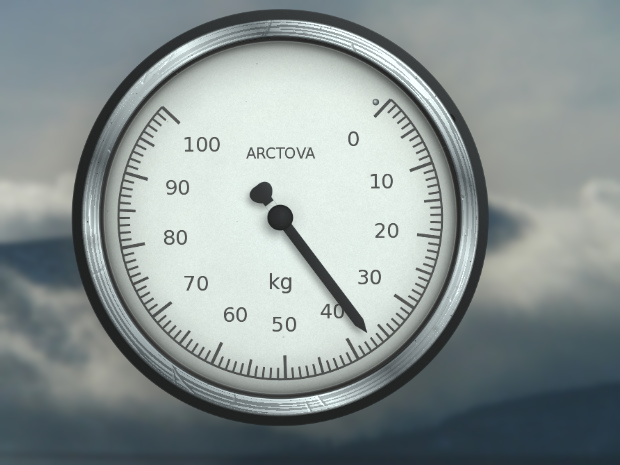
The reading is {"value": 37, "unit": "kg"}
